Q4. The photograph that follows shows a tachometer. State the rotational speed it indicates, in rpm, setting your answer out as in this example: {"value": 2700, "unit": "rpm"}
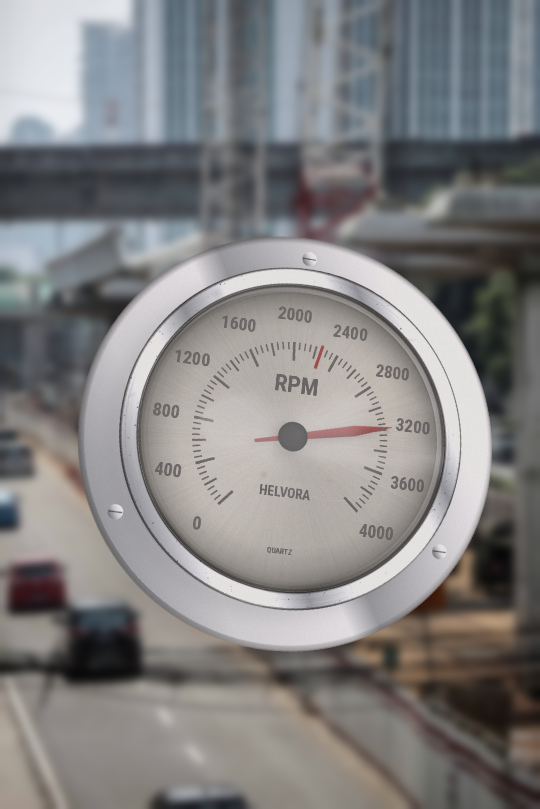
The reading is {"value": 3200, "unit": "rpm"}
